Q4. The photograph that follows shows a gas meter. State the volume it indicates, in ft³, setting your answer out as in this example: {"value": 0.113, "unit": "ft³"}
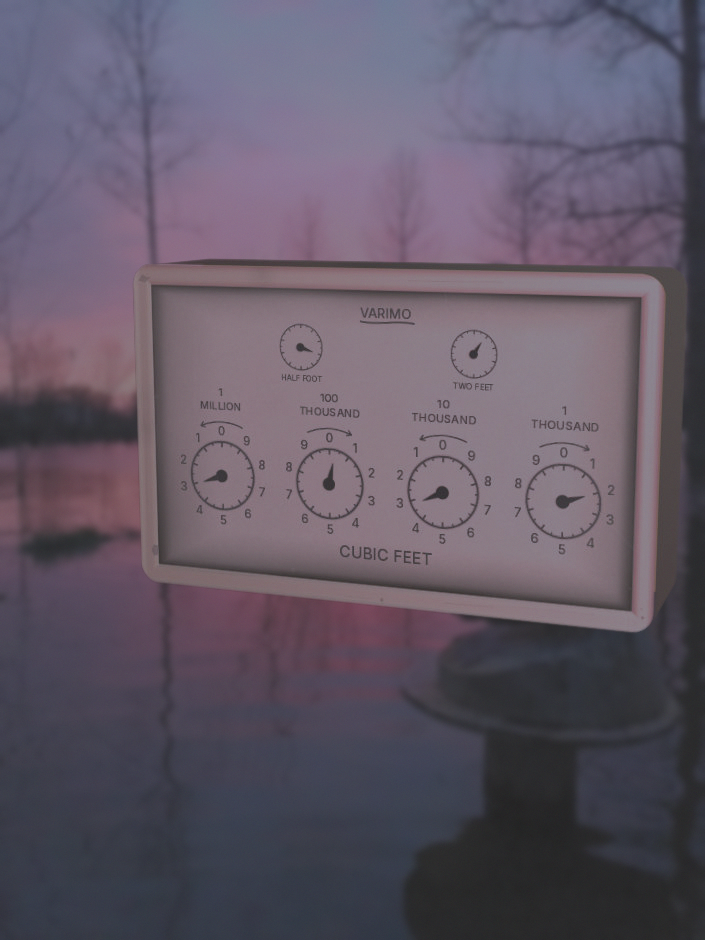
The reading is {"value": 303200, "unit": "ft³"}
